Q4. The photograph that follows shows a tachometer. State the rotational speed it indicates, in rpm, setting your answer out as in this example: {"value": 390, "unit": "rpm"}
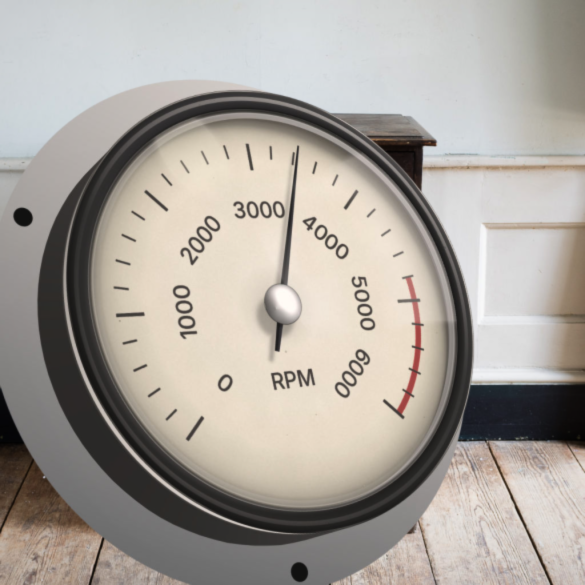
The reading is {"value": 3400, "unit": "rpm"}
